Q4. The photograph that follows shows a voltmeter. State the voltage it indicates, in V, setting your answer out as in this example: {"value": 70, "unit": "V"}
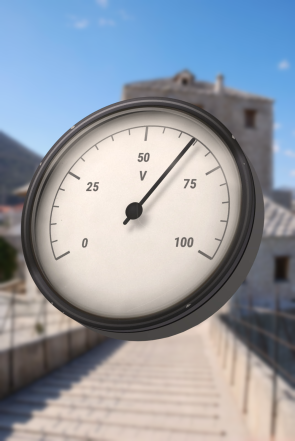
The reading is {"value": 65, "unit": "V"}
